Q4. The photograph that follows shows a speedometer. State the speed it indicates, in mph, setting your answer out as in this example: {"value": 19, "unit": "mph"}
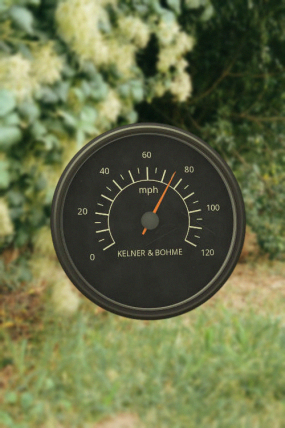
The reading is {"value": 75, "unit": "mph"}
